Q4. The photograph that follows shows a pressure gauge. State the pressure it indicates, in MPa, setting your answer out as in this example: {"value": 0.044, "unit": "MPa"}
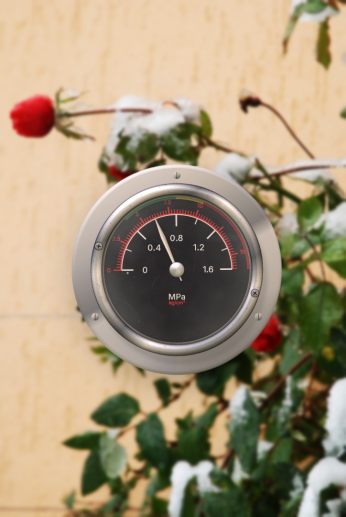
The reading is {"value": 0.6, "unit": "MPa"}
